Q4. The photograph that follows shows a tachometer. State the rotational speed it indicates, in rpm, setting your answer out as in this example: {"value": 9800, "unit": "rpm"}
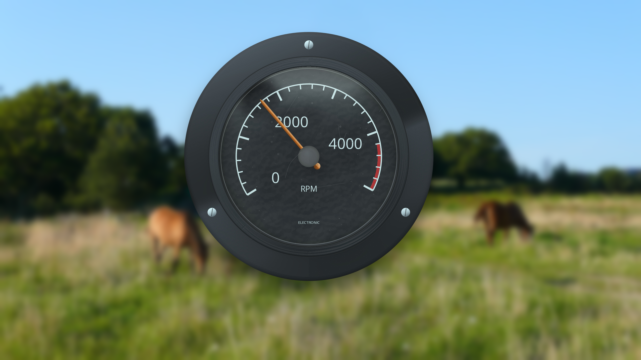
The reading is {"value": 1700, "unit": "rpm"}
